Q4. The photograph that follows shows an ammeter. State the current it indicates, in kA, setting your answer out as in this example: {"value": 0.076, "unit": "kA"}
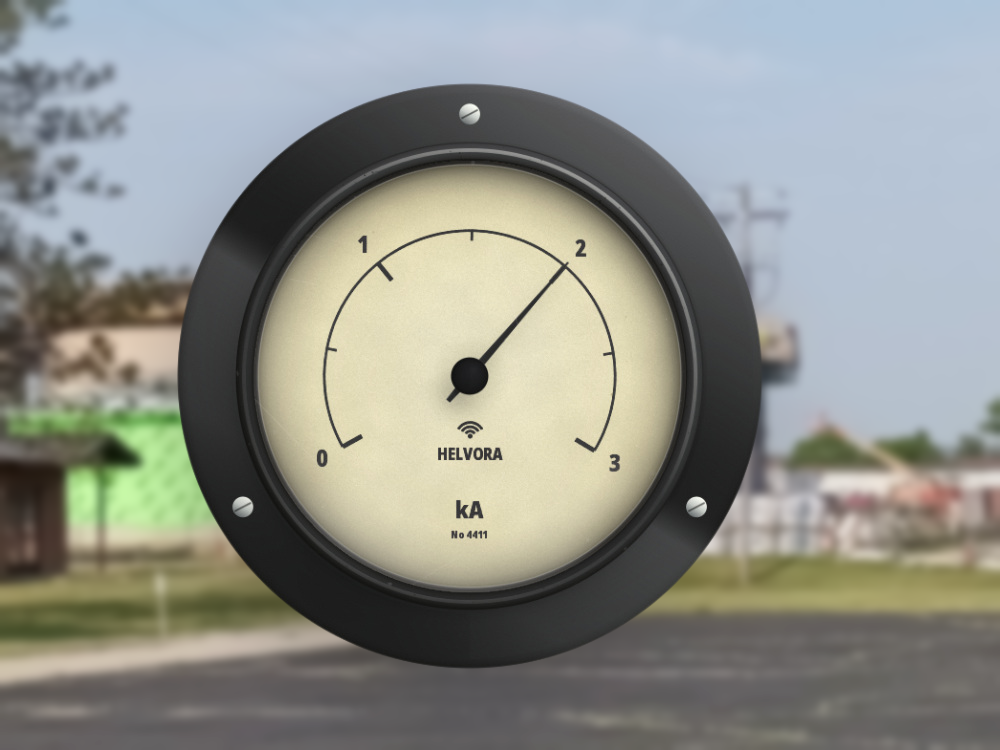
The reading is {"value": 2, "unit": "kA"}
